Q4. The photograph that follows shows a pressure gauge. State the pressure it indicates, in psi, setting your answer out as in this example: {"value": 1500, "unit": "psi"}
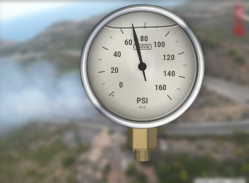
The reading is {"value": 70, "unit": "psi"}
